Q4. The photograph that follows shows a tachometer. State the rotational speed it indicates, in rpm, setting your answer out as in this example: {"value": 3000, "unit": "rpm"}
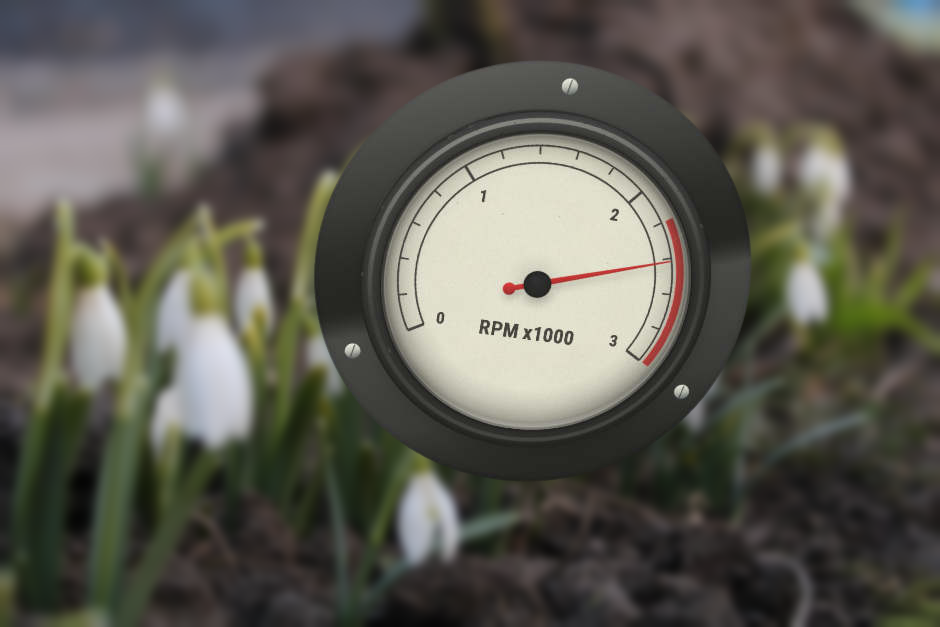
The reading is {"value": 2400, "unit": "rpm"}
